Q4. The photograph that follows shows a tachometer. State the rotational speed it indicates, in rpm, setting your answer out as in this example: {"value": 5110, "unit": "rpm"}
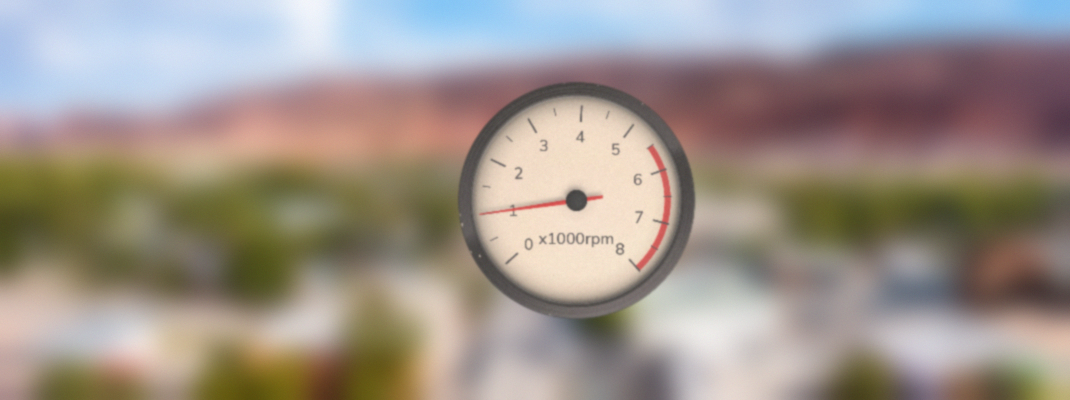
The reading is {"value": 1000, "unit": "rpm"}
